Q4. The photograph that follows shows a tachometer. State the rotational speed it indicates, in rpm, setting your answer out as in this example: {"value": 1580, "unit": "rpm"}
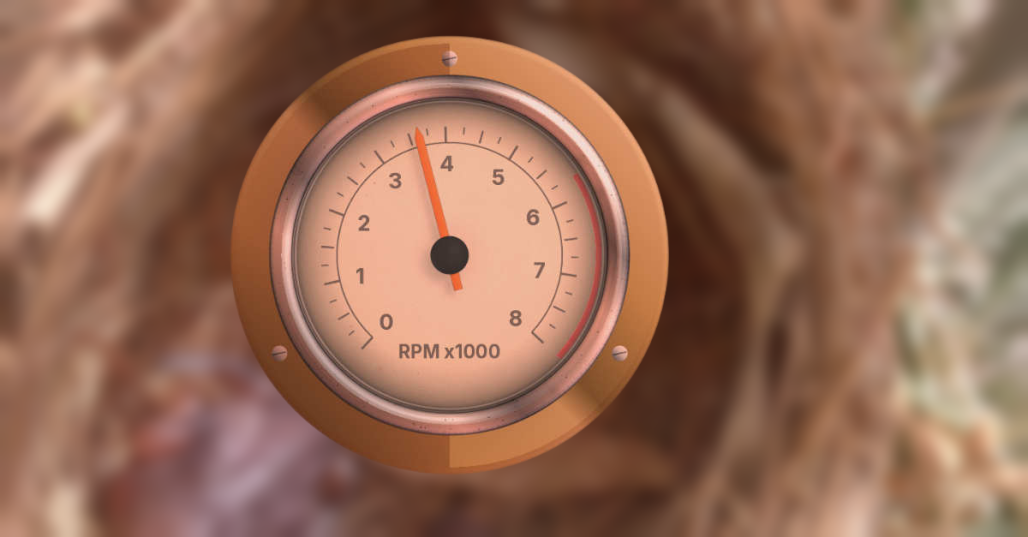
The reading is {"value": 3625, "unit": "rpm"}
